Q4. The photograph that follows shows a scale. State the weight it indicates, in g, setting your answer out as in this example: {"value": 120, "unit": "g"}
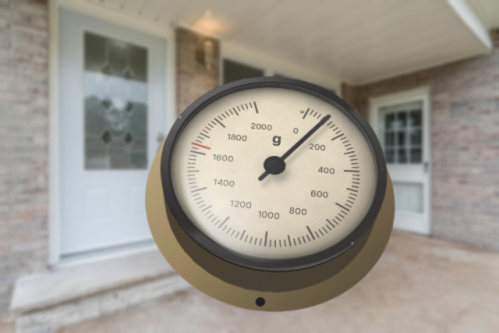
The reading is {"value": 100, "unit": "g"}
